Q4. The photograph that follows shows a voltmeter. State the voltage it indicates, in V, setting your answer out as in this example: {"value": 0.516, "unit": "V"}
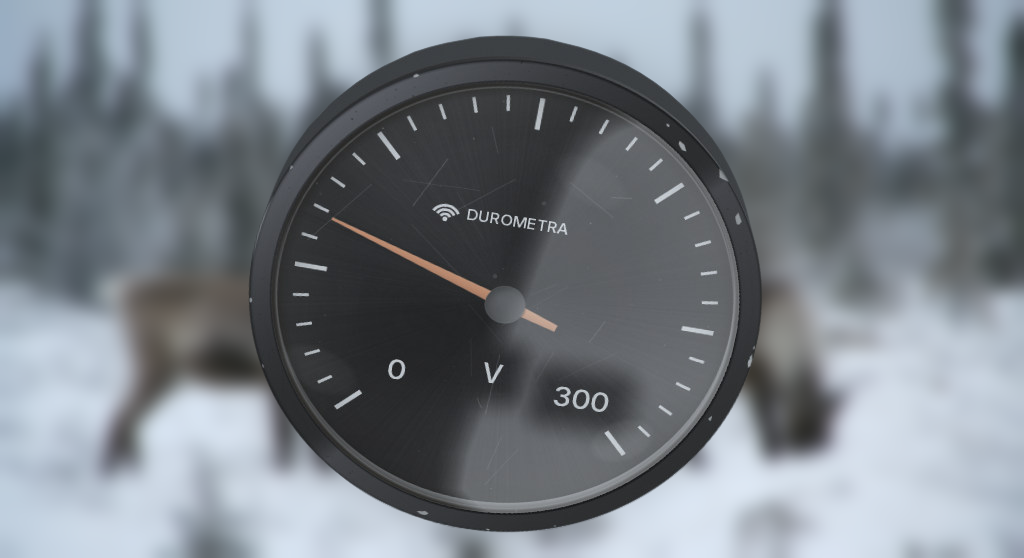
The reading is {"value": 70, "unit": "V"}
